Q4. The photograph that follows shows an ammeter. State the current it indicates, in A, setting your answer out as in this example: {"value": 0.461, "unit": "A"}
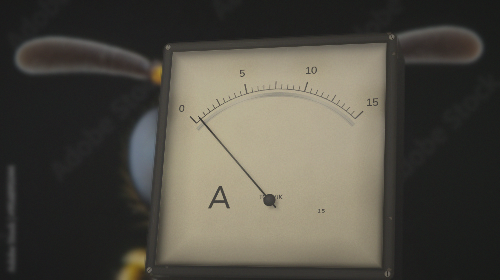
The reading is {"value": 0.5, "unit": "A"}
